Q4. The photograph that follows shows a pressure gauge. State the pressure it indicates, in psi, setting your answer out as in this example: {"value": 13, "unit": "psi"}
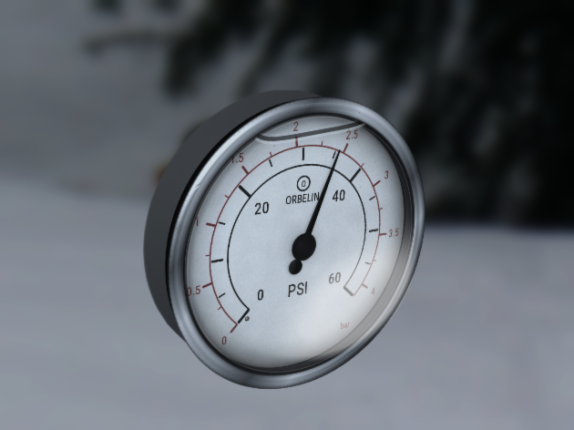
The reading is {"value": 35, "unit": "psi"}
